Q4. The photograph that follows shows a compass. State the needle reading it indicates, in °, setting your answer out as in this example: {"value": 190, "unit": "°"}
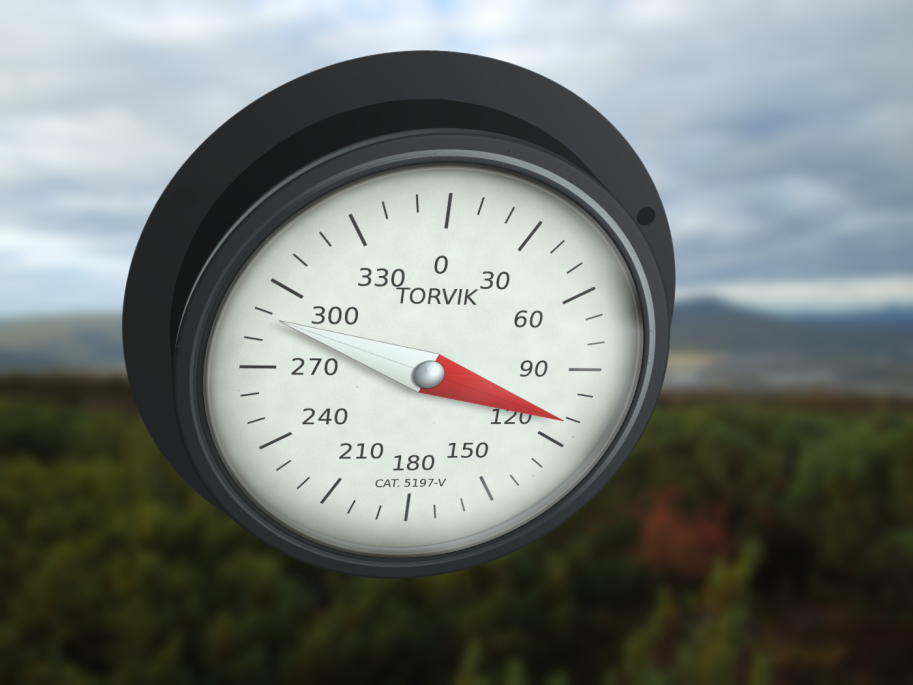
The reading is {"value": 110, "unit": "°"}
